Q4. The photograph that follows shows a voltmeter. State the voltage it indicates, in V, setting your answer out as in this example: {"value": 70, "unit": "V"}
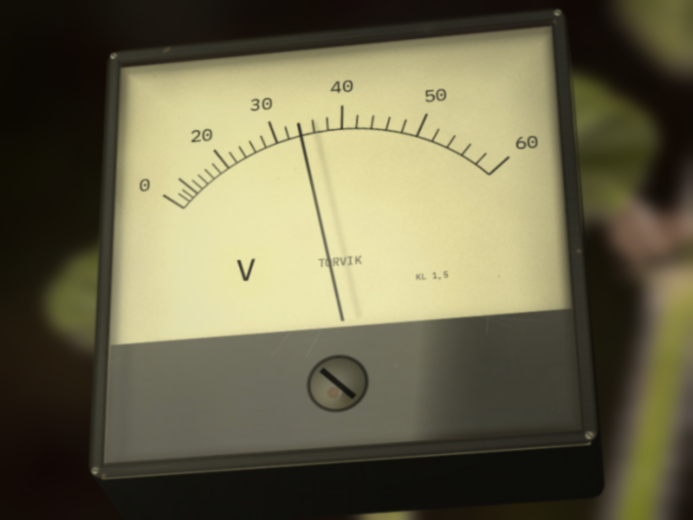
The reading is {"value": 34, "unit": "V"}
